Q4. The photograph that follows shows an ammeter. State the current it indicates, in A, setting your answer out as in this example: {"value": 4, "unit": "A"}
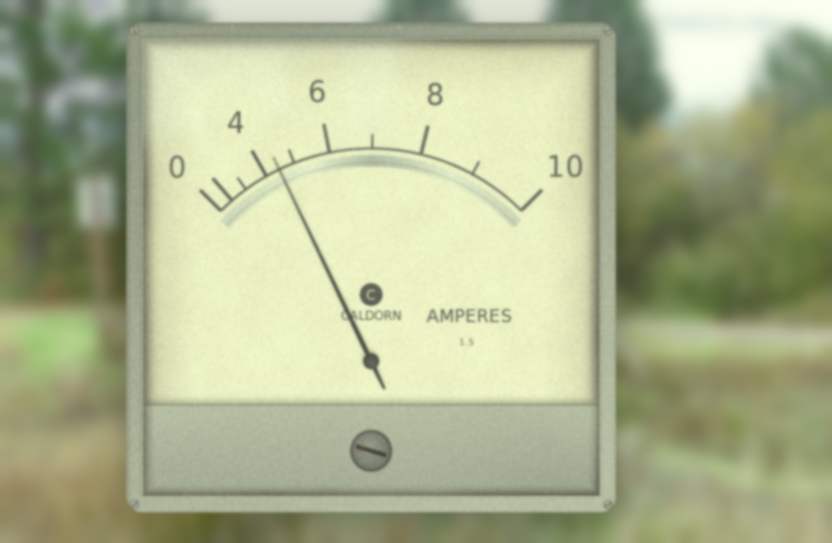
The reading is {"value": 4.5, "unit": "A"}
